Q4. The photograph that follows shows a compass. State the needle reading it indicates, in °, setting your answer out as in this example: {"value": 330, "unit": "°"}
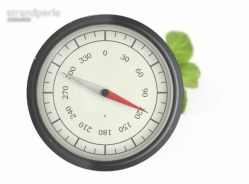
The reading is {"value": 115, "unit": "°"}
